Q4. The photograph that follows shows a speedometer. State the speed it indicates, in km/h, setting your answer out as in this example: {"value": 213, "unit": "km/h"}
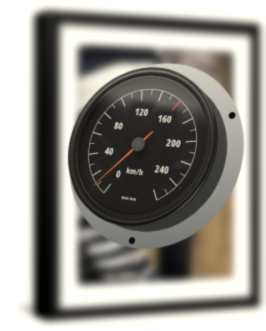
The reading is {"value": 10, "unit": "km/h"}
